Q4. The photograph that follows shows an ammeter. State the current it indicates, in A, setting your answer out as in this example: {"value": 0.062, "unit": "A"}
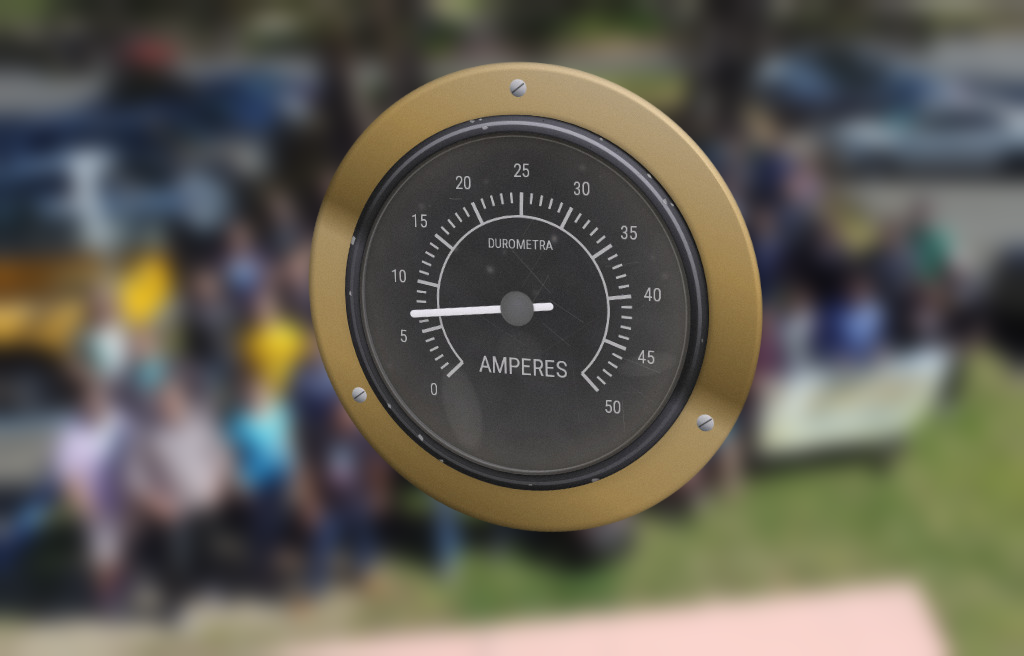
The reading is {"value": 7, "unit": "A"}
